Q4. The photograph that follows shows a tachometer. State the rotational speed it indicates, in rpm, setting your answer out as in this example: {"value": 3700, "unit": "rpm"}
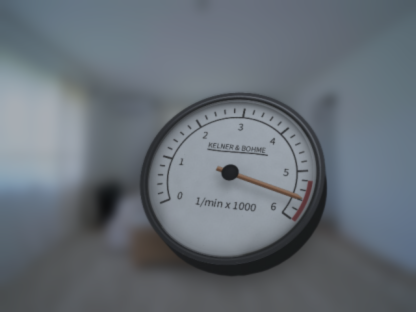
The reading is {"value": 5600, "unit": "rpm"}
